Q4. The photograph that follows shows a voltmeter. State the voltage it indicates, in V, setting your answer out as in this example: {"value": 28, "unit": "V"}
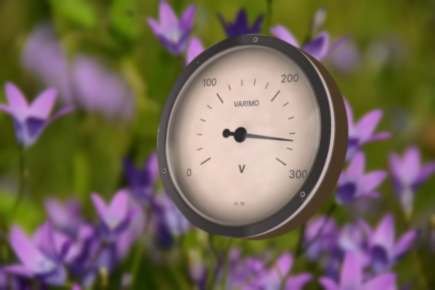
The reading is {"value": 270, "unit": "V"}
